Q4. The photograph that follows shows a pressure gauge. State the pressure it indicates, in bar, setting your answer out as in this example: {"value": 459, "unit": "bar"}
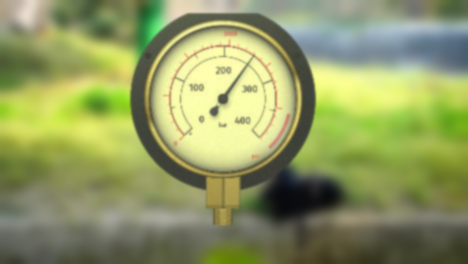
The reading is {"value": 250, "unit": "bar"}
